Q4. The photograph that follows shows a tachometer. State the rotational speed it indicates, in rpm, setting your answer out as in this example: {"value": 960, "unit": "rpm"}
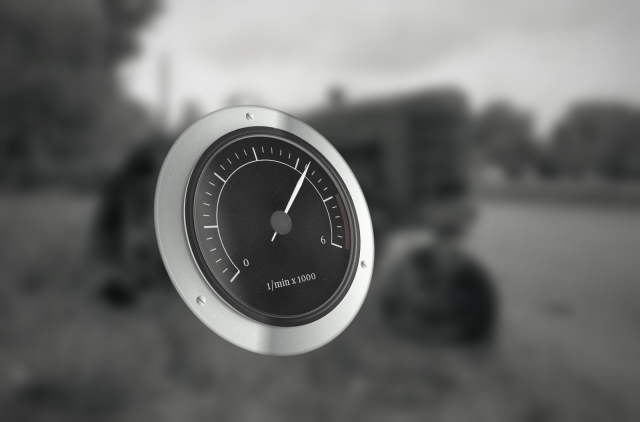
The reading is {"value": 4200, "unit": "rpm"}
